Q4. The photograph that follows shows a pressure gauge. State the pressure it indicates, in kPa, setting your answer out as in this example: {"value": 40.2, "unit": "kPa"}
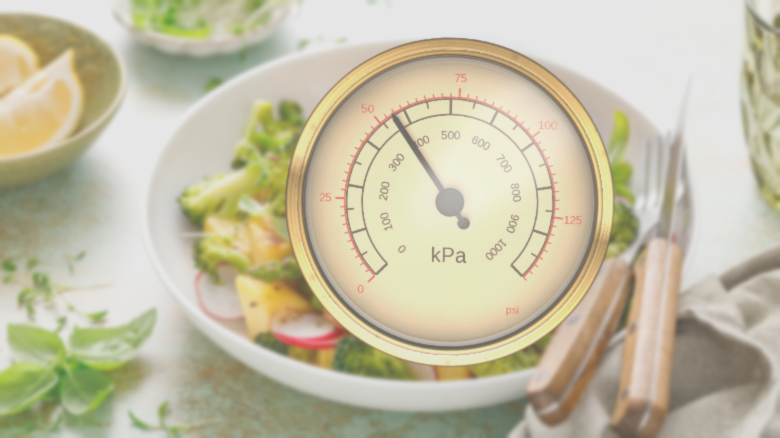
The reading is {"value": 375, "unit": "kPa"}
